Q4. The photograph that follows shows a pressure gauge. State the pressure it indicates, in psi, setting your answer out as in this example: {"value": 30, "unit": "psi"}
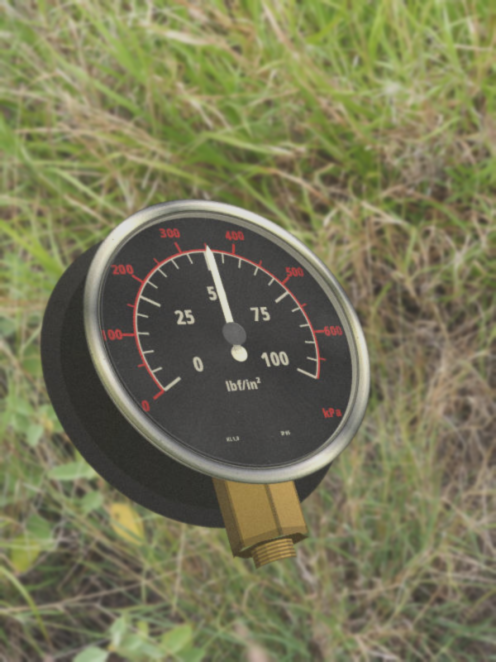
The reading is {"value": 50, "unit": "psi"}
